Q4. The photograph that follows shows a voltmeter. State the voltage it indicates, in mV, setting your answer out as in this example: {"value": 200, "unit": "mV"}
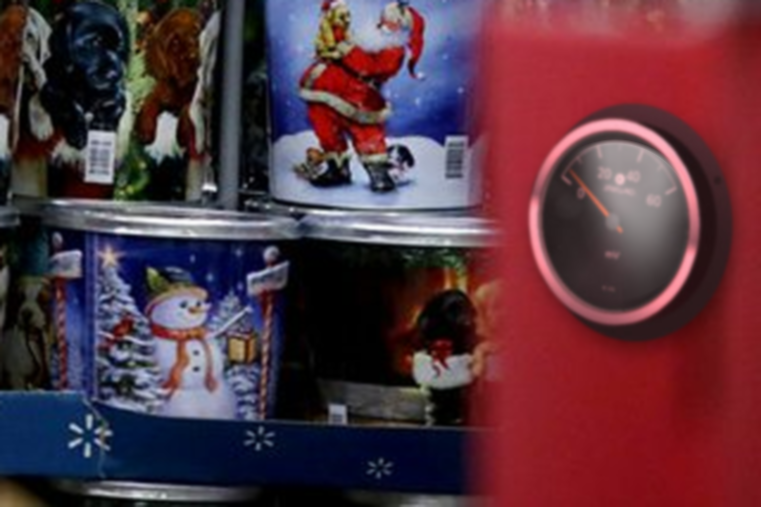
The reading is {"value": 5, "unit": "mV"}
